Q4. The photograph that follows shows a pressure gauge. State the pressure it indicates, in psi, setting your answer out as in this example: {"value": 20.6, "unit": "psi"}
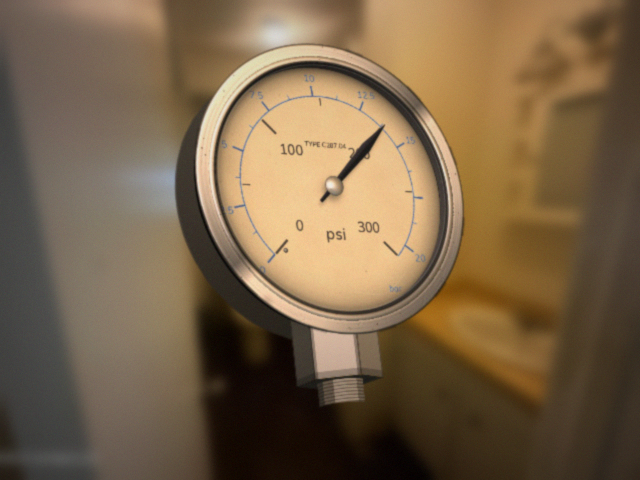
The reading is {"value": 200, "unit": "psi"}
